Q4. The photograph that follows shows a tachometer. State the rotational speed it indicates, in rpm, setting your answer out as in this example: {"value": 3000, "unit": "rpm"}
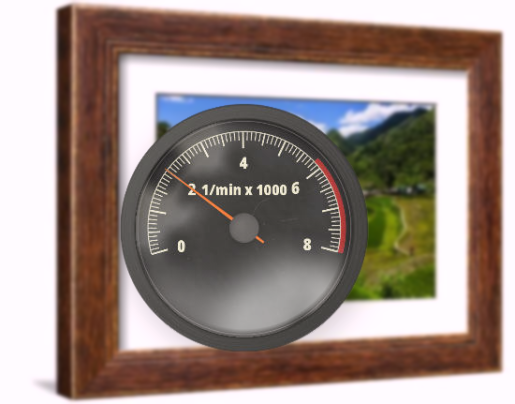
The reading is {"value": 2000, "unit": "rpm"}
